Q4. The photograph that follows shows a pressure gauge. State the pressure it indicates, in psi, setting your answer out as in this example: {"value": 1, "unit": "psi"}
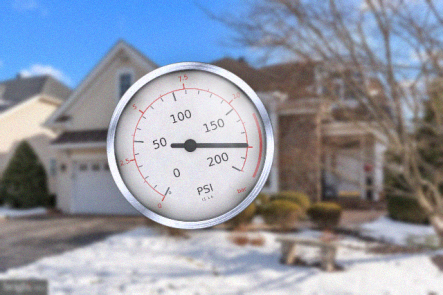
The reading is {"value": 180, "unit": "psi"}
